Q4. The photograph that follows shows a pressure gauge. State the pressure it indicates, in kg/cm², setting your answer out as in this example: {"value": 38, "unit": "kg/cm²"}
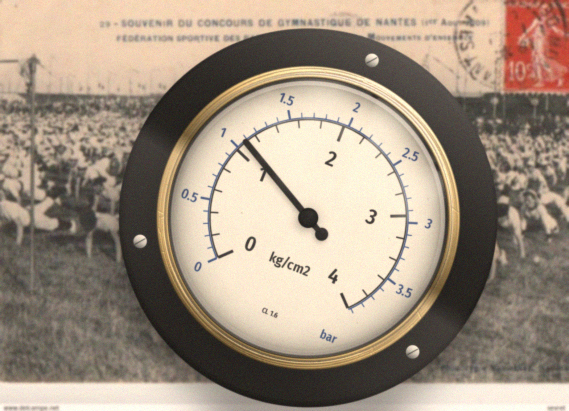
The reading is {"value": 1.1, "unit": "kg/cm²"}
